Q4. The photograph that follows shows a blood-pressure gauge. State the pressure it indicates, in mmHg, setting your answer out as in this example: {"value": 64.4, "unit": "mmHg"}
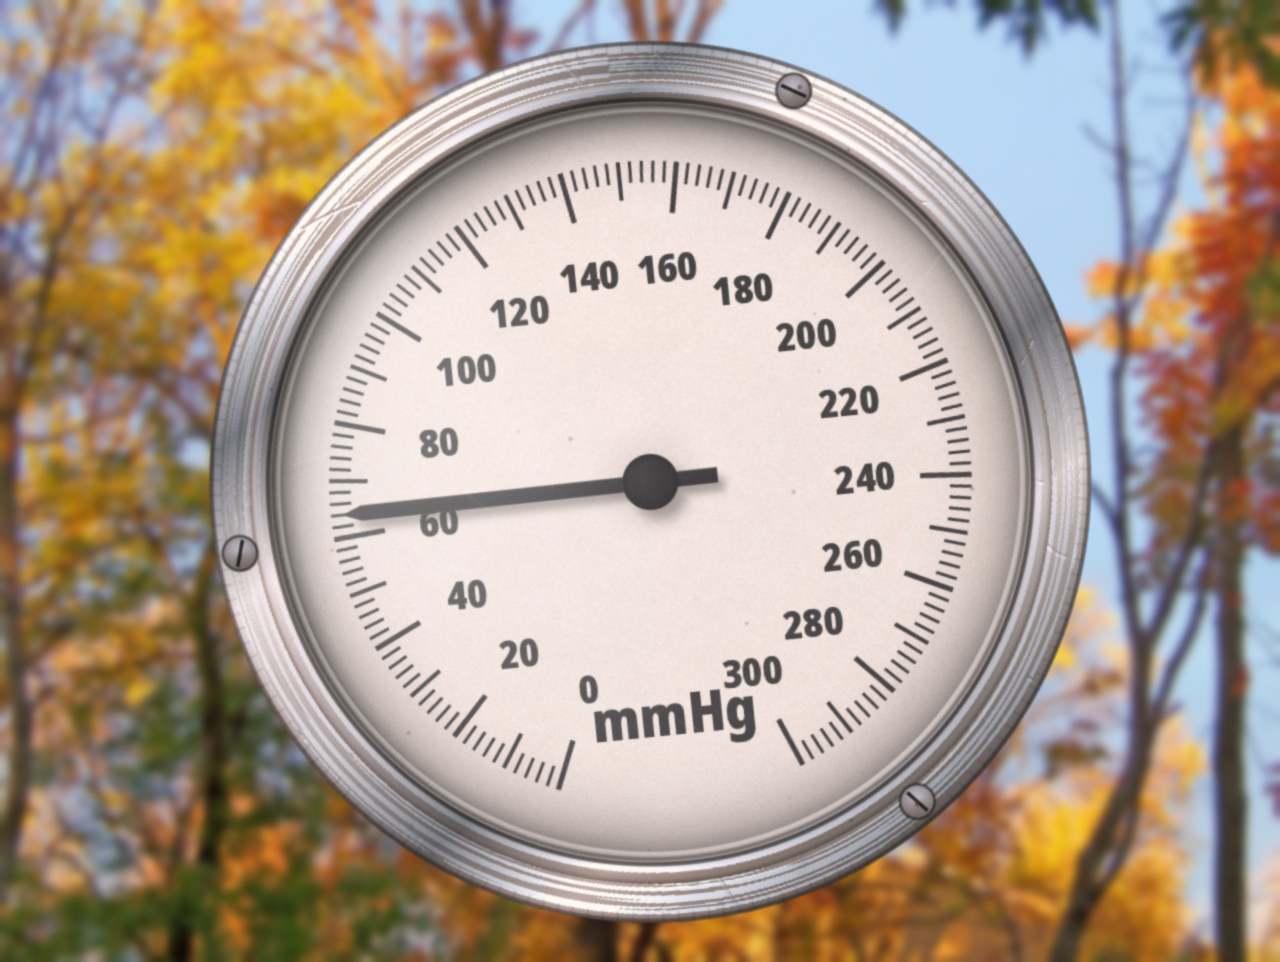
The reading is {"value": 64, "unit": "mmHg"}
